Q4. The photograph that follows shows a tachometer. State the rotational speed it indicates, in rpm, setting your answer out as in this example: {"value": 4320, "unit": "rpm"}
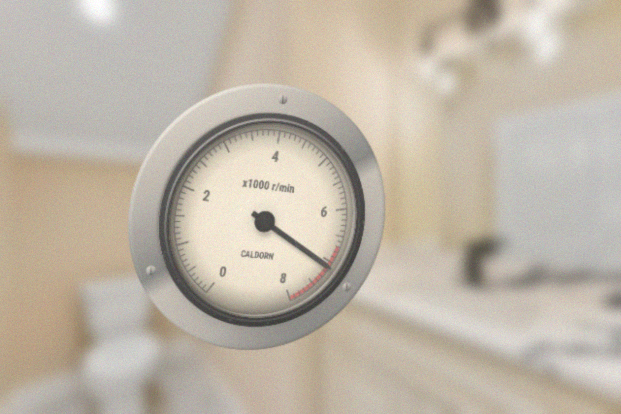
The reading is {"value": 7100, "unit": "rpm"}
